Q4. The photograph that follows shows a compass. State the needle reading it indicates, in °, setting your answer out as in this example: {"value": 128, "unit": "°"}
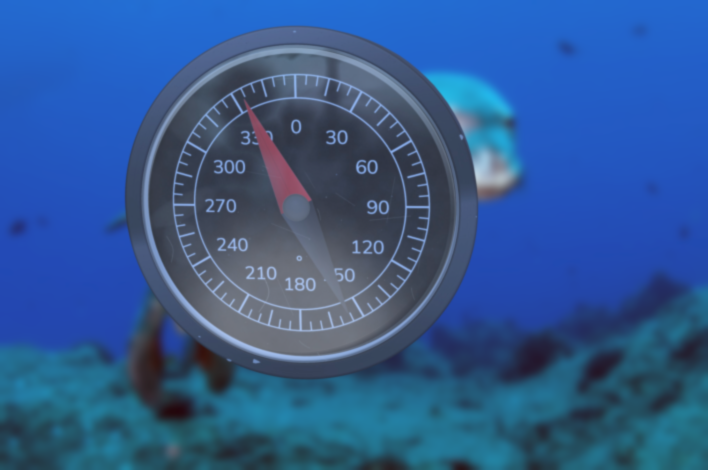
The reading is {"value": 335, "unit": "°"}
